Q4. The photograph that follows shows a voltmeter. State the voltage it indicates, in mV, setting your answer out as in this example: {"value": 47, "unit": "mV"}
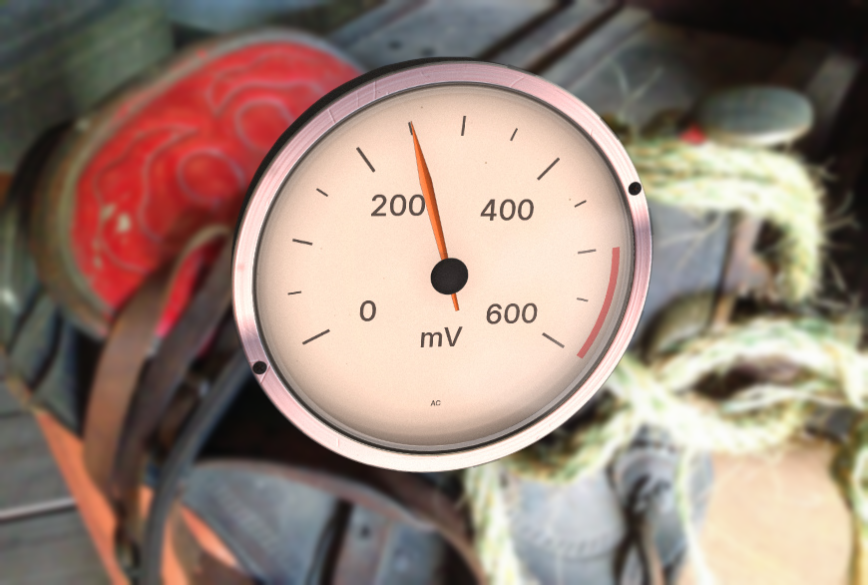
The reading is {"value": 250, "unit": "mV"}
